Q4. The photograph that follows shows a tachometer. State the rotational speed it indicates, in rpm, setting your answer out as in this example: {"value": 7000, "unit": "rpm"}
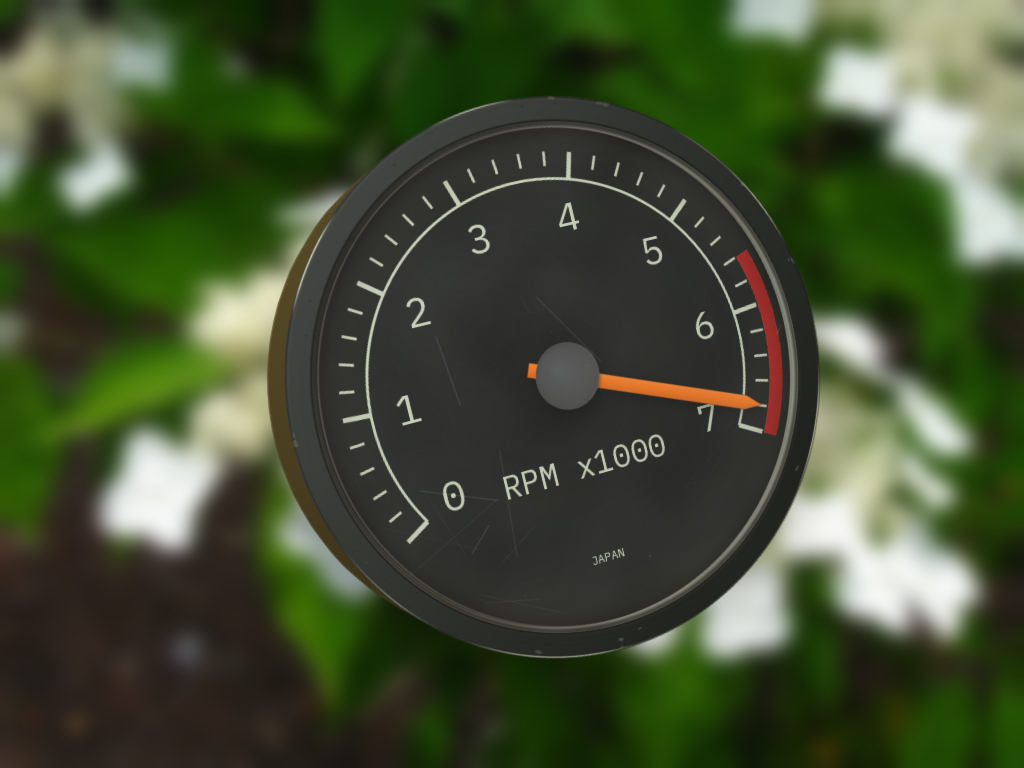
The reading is {"value": 6800, "unit": "rpm"}
